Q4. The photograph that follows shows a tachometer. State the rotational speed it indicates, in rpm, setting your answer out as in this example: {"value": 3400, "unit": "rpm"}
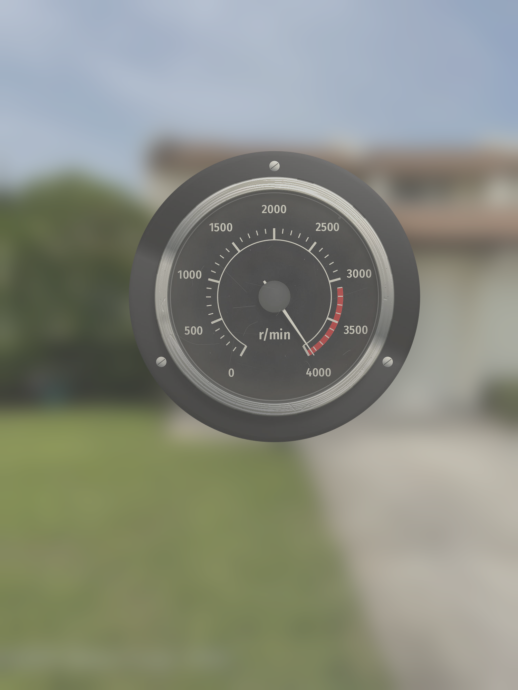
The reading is {"value": 3950, "unit": "rpm"}
